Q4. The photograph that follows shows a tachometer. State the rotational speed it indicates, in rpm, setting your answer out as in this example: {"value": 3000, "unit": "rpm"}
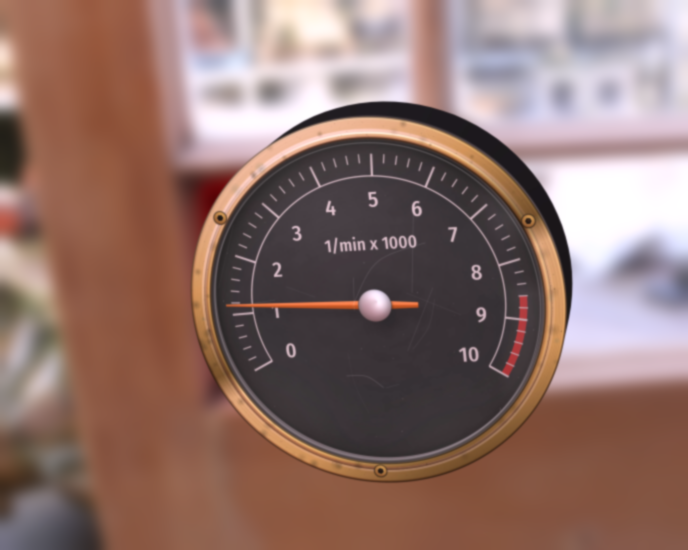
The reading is {"value": 1200, "unit": "rpm"}
